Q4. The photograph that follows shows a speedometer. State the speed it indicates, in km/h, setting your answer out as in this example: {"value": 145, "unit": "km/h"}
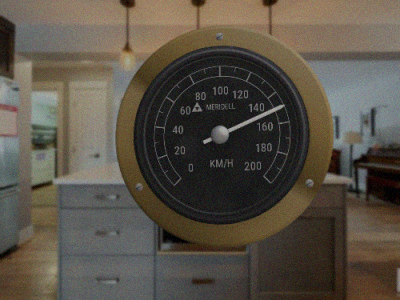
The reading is {"value": 150, "unit": "km/h"}
